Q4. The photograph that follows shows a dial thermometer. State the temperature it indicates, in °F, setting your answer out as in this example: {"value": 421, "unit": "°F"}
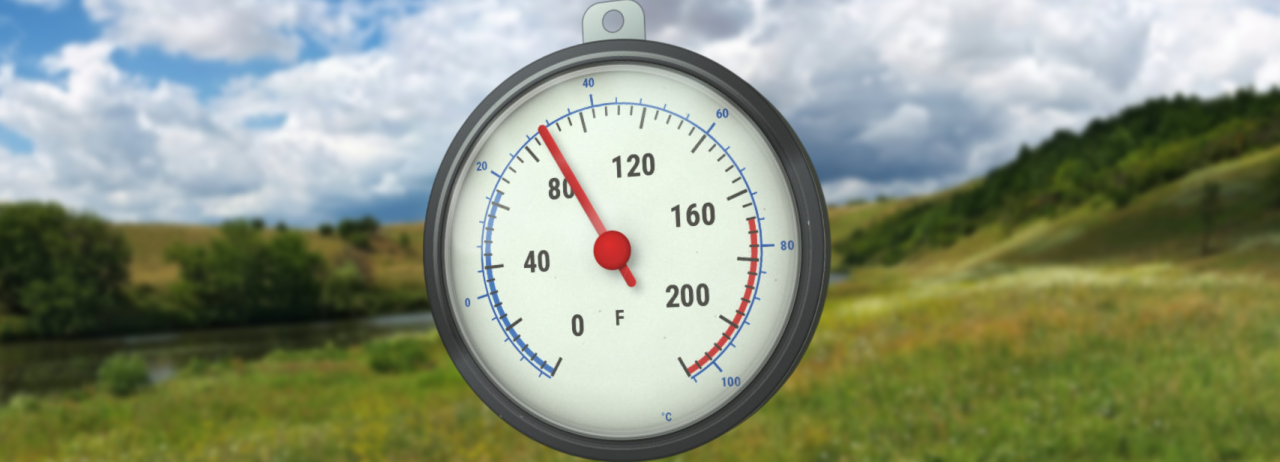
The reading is {"value": 88, "unit": "°F"}
